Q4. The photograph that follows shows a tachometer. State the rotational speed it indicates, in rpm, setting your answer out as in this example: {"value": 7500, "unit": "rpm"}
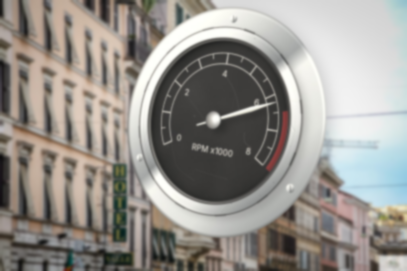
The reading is {"value": 6250, "unit": "rpm"}
